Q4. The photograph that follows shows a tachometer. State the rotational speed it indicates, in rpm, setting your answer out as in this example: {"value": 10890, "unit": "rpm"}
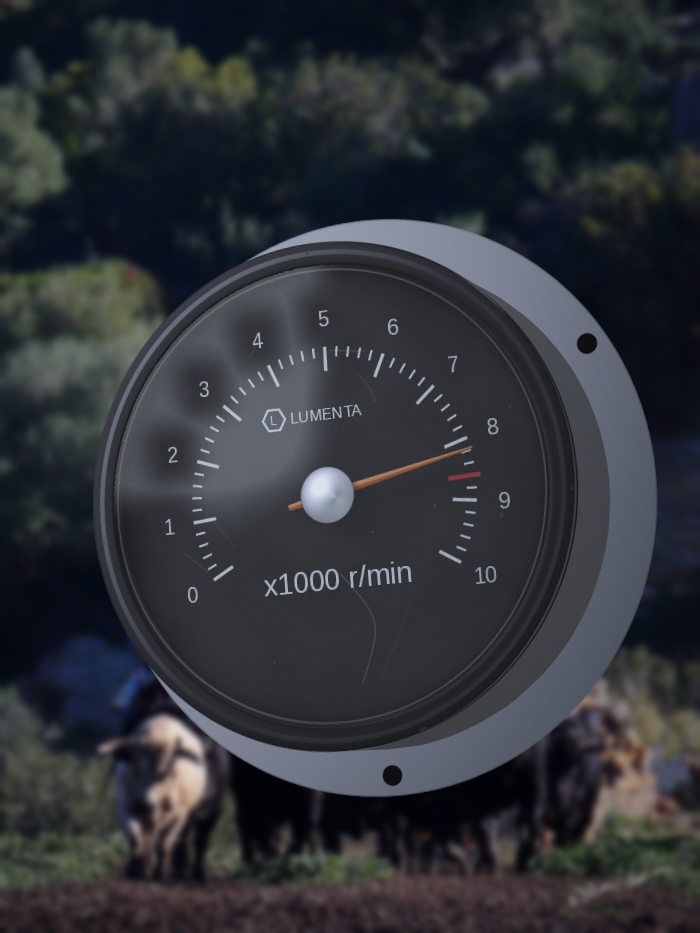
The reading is {"value": 8200, "unit": "rpm"}
